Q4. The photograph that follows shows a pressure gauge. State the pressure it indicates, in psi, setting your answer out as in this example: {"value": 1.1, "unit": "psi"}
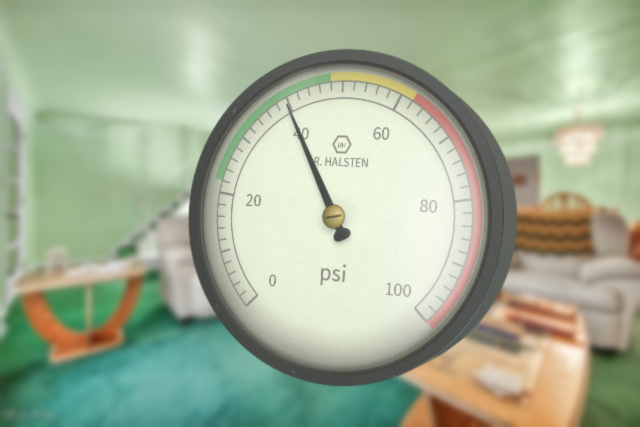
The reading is {"value": 40, "unit": "psi"}
